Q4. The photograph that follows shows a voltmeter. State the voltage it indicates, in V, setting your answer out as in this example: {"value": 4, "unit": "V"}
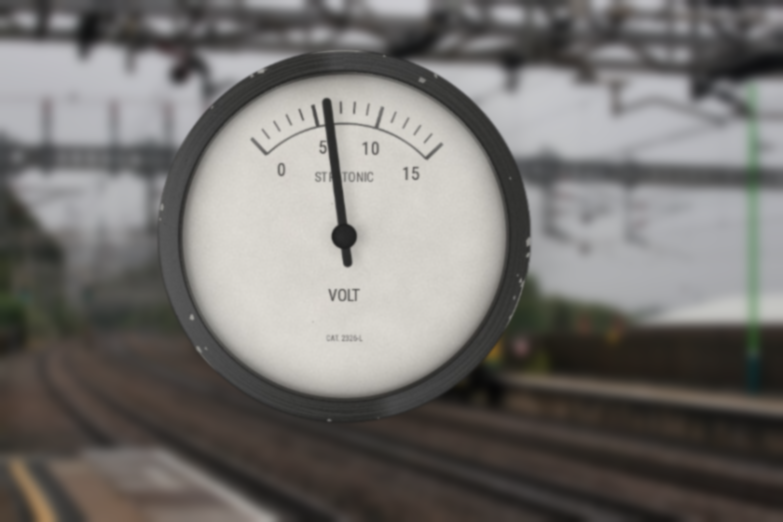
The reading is {"value": 6, "unit": "V"}
